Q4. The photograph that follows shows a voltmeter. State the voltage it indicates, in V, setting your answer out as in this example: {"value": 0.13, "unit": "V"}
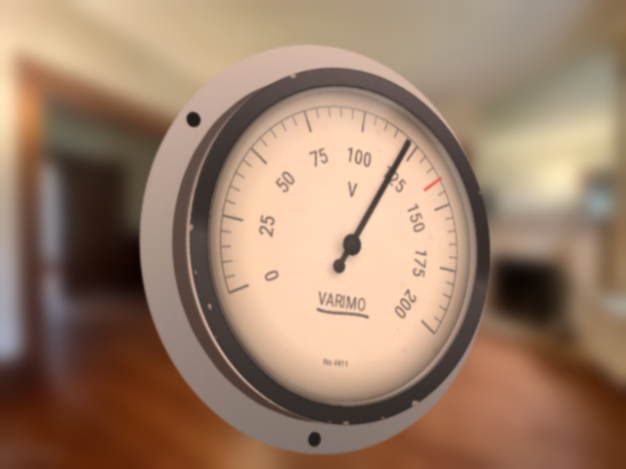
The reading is {"value": 120, "unit": "V"}
